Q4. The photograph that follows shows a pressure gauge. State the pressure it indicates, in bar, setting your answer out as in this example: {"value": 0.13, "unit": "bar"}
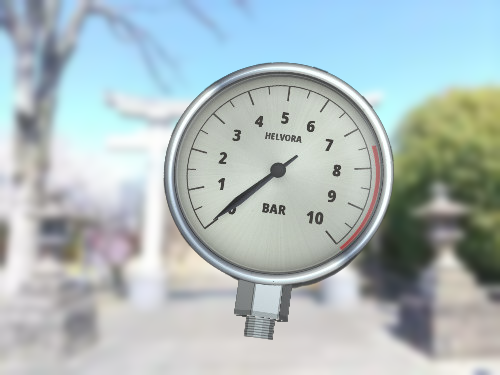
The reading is {"value": 0, "unit": "bar"}
